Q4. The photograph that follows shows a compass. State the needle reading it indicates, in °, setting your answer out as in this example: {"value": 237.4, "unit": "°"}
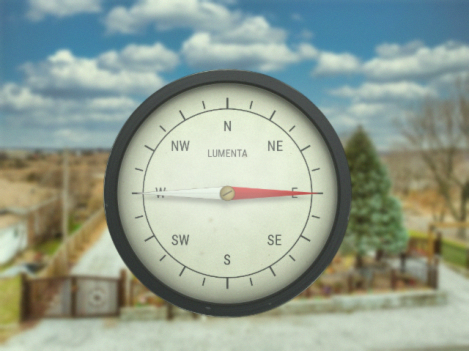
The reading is {"value": 90, "unit": "°"}
